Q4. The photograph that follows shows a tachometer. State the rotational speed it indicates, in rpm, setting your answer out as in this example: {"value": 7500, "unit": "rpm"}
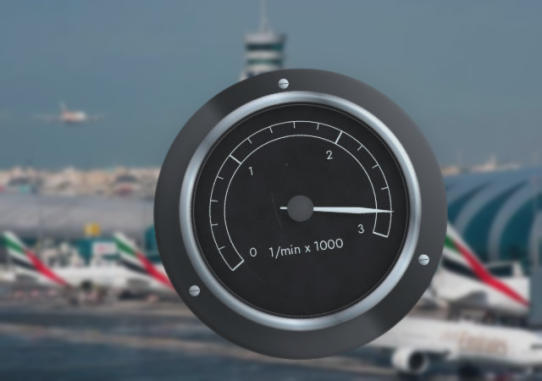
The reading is {"value": 2800, "unit": "rpm"}
